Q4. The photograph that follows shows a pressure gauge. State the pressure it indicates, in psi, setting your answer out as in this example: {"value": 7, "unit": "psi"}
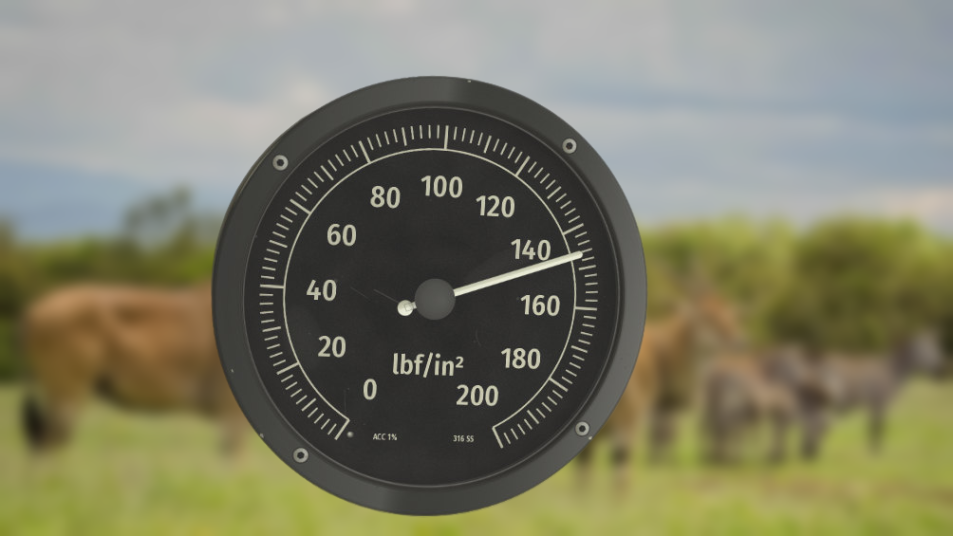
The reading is {"value": 146, "unit": "psi"}
